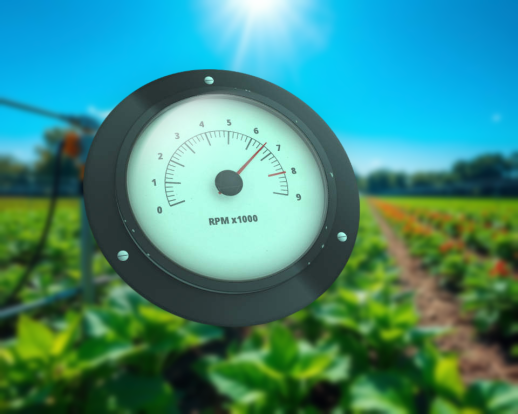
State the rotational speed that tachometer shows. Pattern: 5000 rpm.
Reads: 6600 rpm
